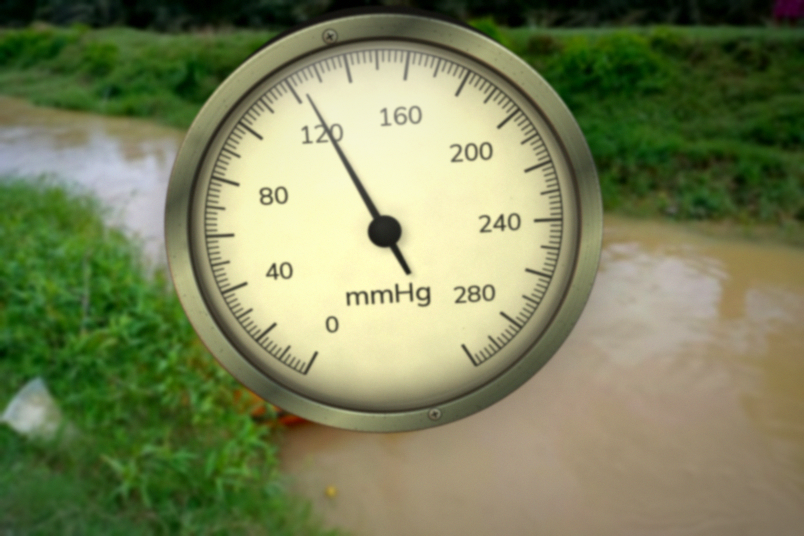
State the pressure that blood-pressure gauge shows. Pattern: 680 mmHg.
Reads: 124 mmHg
